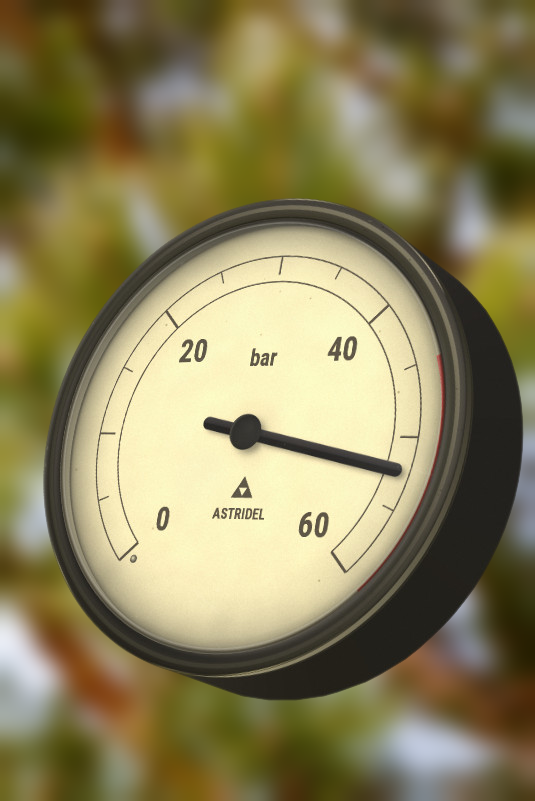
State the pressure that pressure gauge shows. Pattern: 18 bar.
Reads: 52.5 bar
